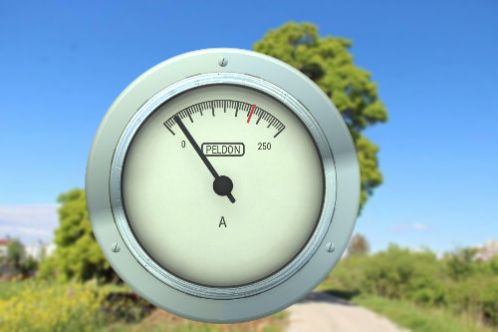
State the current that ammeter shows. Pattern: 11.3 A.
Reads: 25 A
